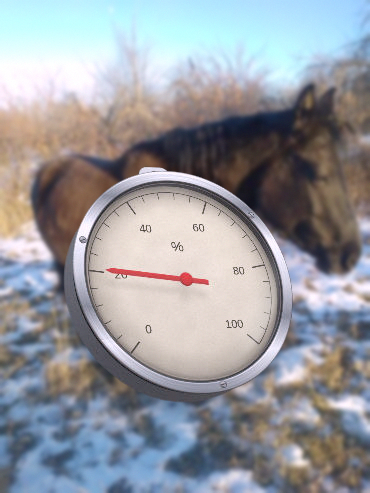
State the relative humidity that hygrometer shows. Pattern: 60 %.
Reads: 20 %
